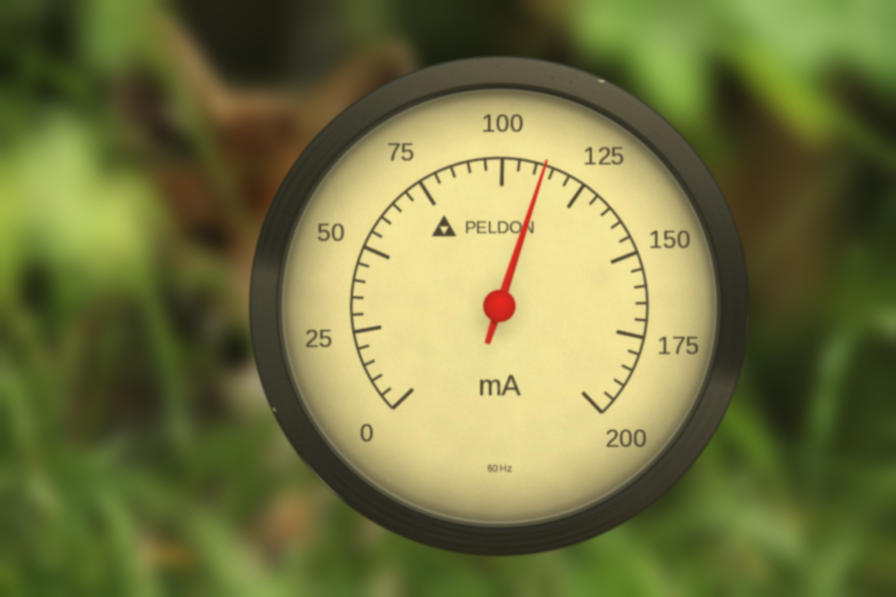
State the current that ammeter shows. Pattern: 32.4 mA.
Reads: 112.5 mA
